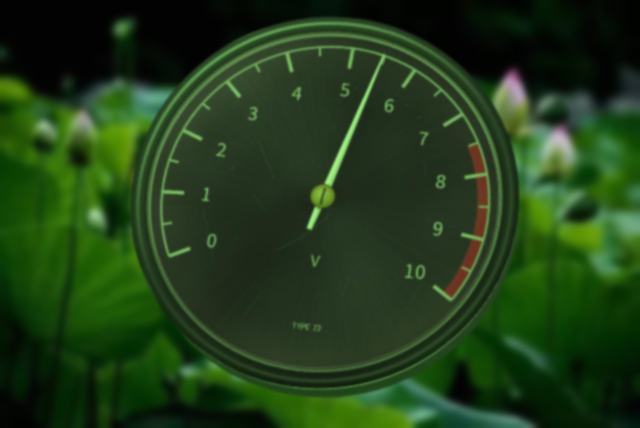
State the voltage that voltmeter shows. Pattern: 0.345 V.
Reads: 5.5 V
